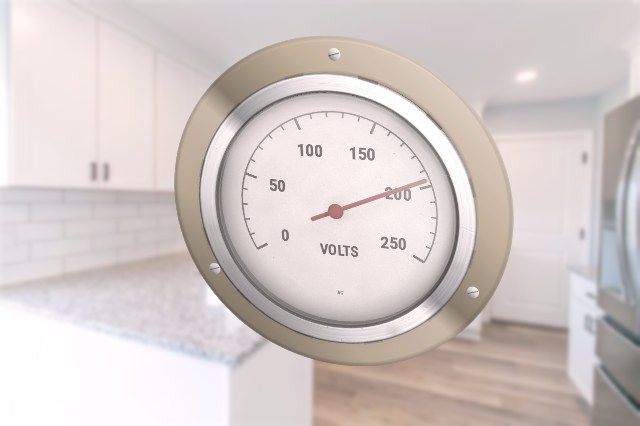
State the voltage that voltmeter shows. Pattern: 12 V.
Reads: 195 V
